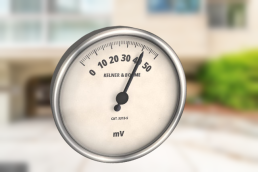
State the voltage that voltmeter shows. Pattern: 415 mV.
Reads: 40 mV
